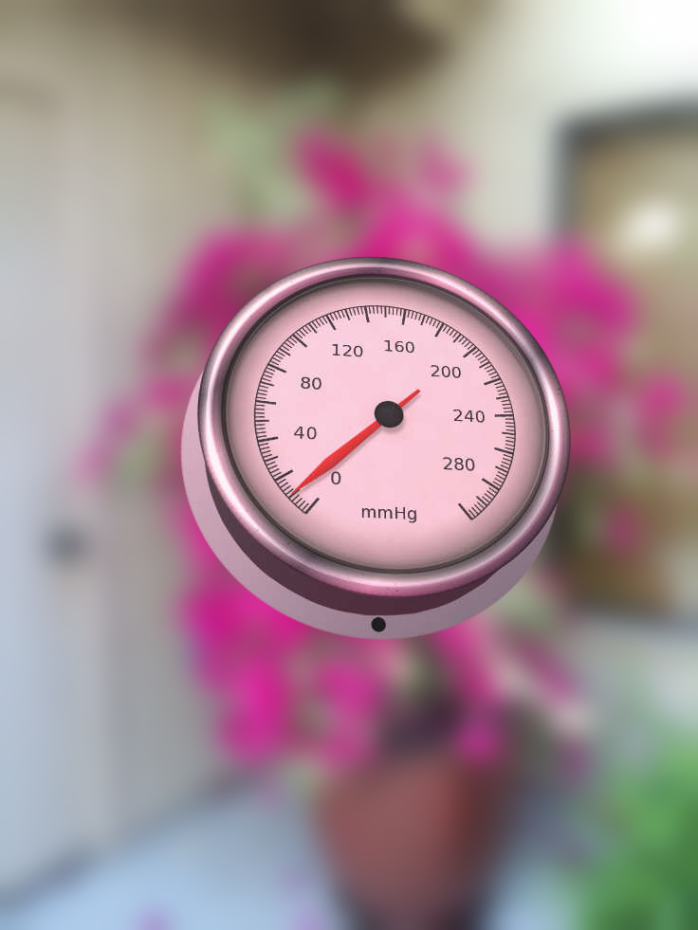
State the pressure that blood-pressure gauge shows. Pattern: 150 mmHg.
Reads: 10 mmHg
